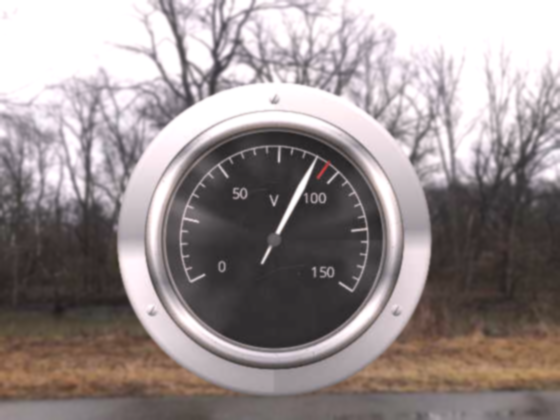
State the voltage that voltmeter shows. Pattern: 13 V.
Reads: 90 V
